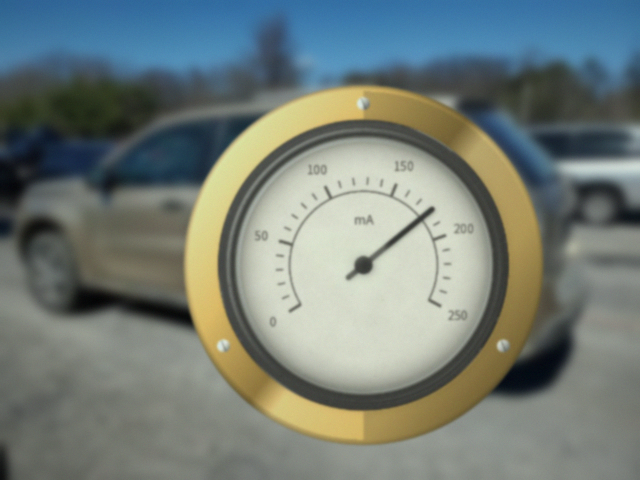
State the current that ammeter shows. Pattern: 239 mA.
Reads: 180 mA
